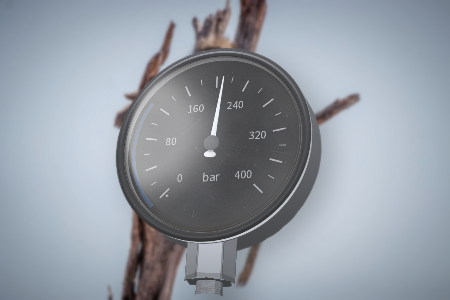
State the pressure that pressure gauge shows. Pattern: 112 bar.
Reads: 210 bar
